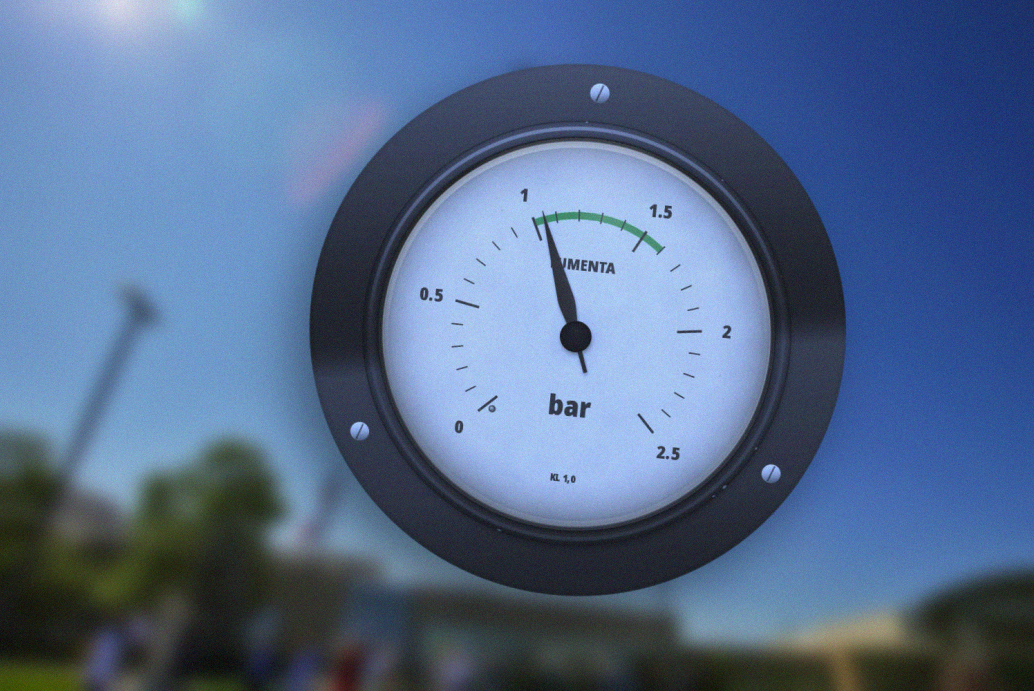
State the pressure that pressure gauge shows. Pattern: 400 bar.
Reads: 1.05 bar
